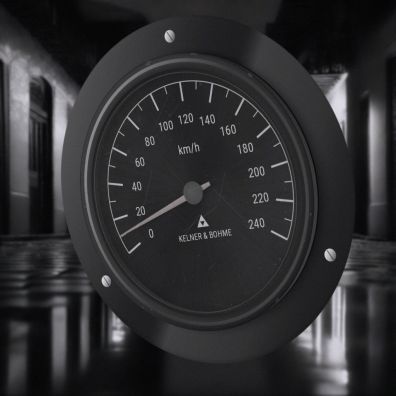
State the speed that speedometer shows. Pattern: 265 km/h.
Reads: 10 km/h
